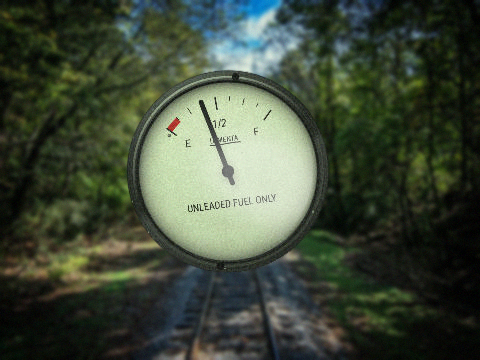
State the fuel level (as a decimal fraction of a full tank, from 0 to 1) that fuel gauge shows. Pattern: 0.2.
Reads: 0.375
